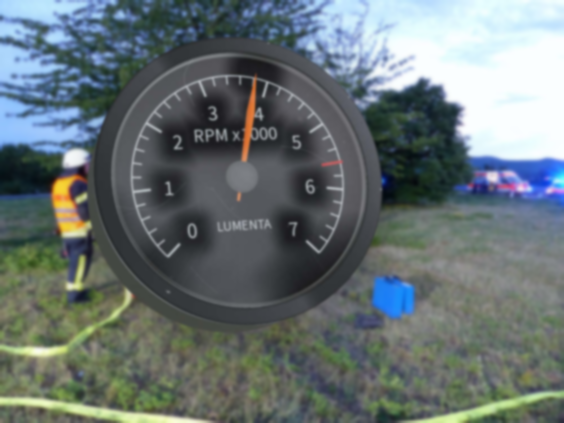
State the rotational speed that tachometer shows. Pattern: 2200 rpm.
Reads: 3800 rpm
